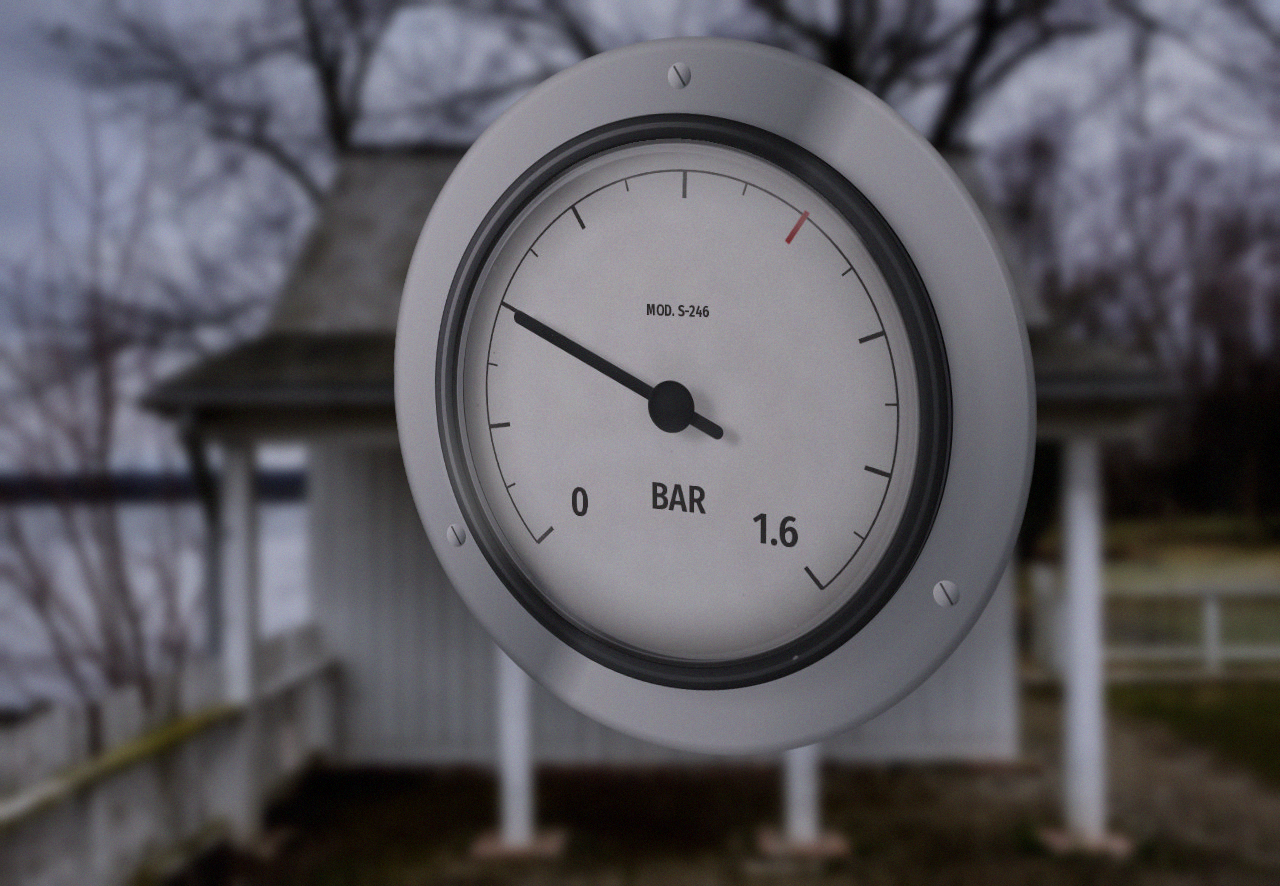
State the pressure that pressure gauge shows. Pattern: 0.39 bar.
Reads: 0.4 bar
